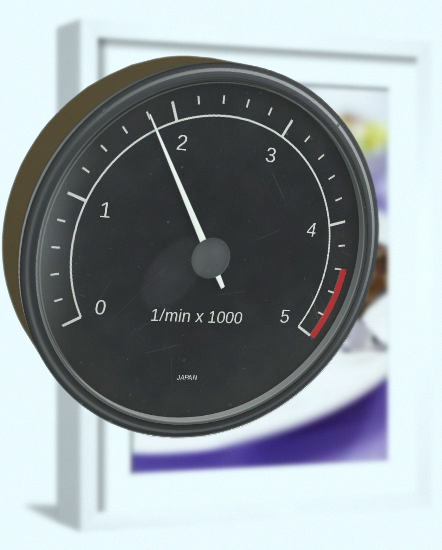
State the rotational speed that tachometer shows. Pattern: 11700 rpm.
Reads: 1800 rpm
